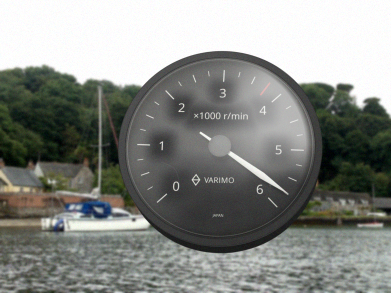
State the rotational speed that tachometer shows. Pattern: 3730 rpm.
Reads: 5750 rpm
